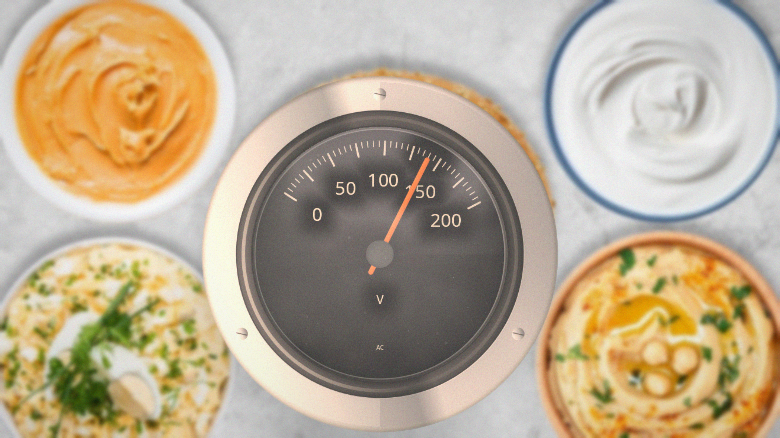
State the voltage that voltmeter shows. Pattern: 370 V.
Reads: 140 V
